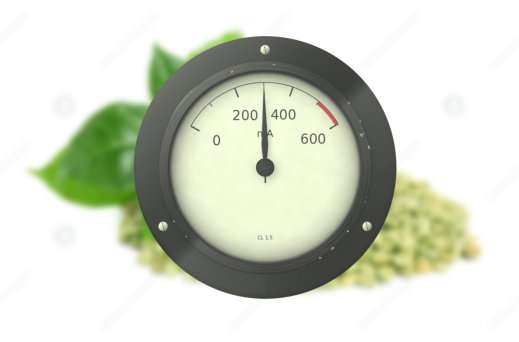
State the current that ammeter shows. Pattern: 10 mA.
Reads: 300 mA
